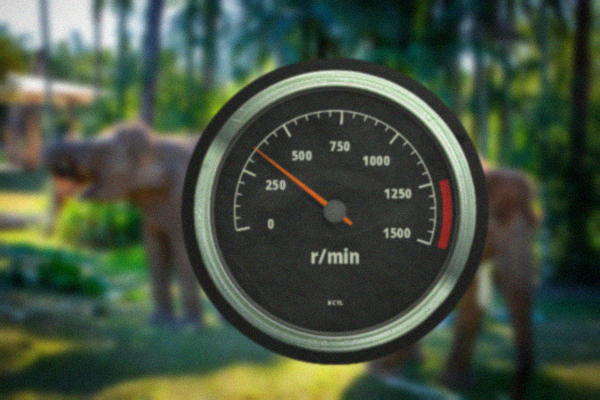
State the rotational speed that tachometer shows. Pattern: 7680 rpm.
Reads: 350 rpm
